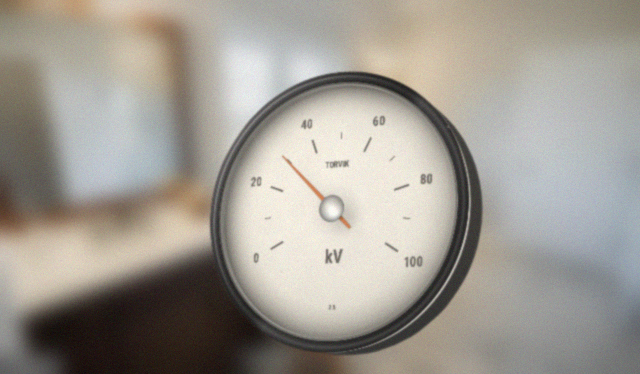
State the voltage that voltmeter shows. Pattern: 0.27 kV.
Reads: 30 kV
